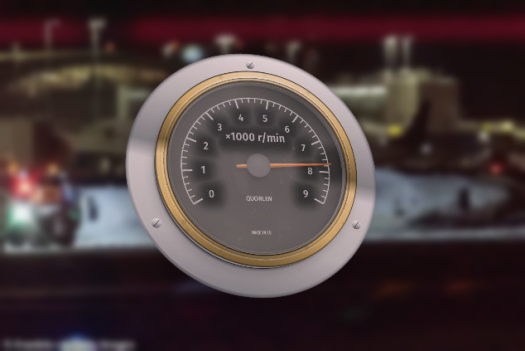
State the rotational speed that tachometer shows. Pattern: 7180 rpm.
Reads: 7800 rpm
